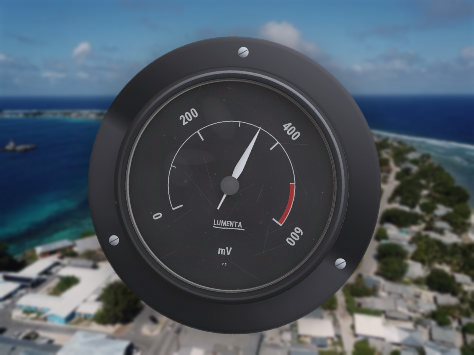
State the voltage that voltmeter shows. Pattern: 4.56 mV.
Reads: 350 mV
